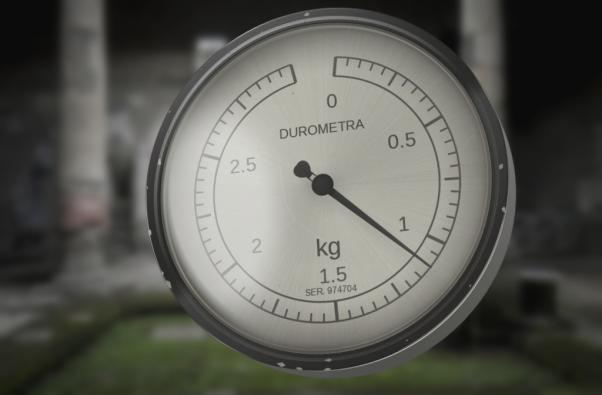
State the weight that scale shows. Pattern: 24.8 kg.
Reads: 1.1 kg
